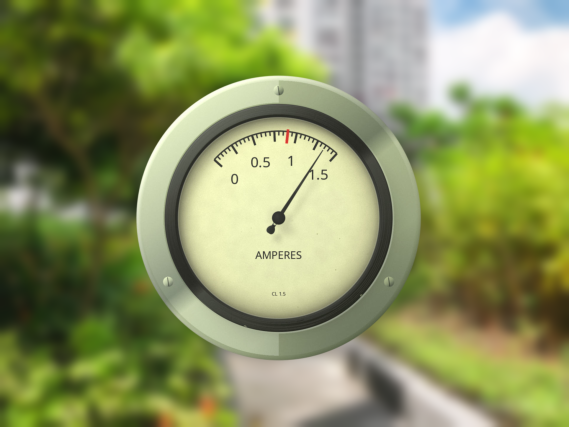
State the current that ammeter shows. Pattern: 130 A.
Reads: 1.35 A
